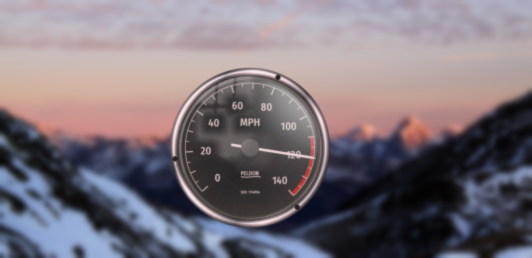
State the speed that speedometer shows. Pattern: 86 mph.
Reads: 120 mph
